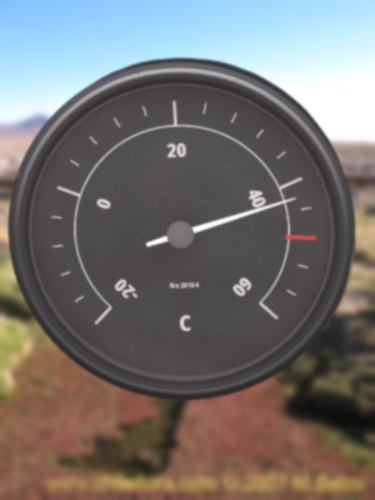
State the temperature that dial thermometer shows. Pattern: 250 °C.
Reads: 42 °C
